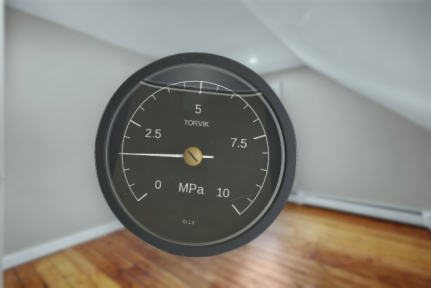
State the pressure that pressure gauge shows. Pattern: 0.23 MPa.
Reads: 1.5 MPa
